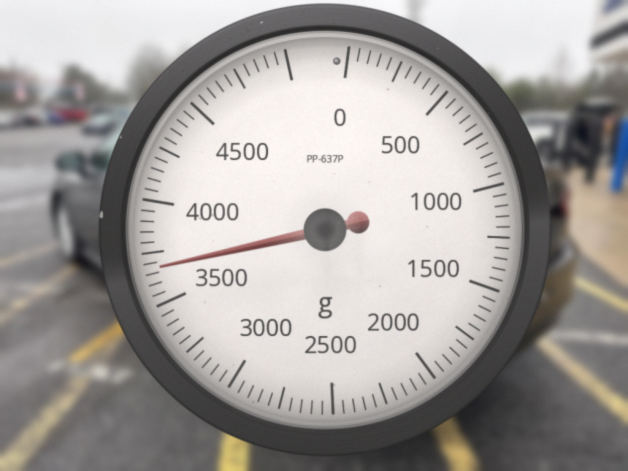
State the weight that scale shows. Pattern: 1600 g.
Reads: 3675 g
